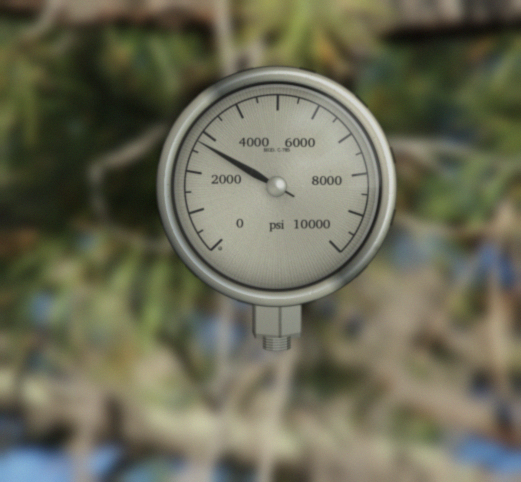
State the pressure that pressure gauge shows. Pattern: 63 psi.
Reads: 2750 psi
